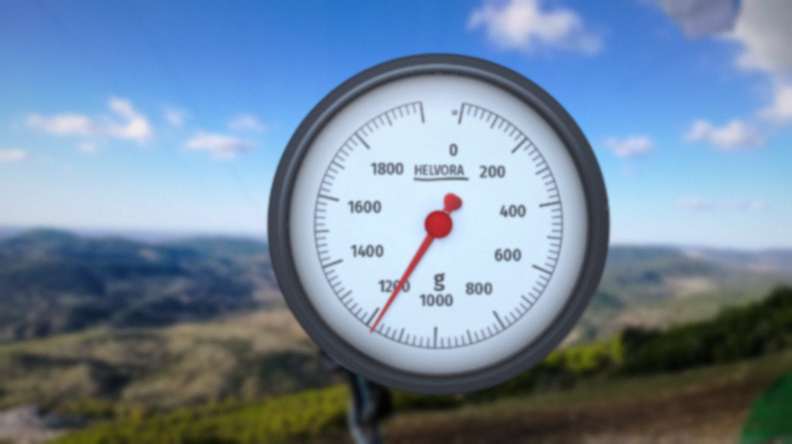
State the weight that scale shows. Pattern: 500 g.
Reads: 1180 g
